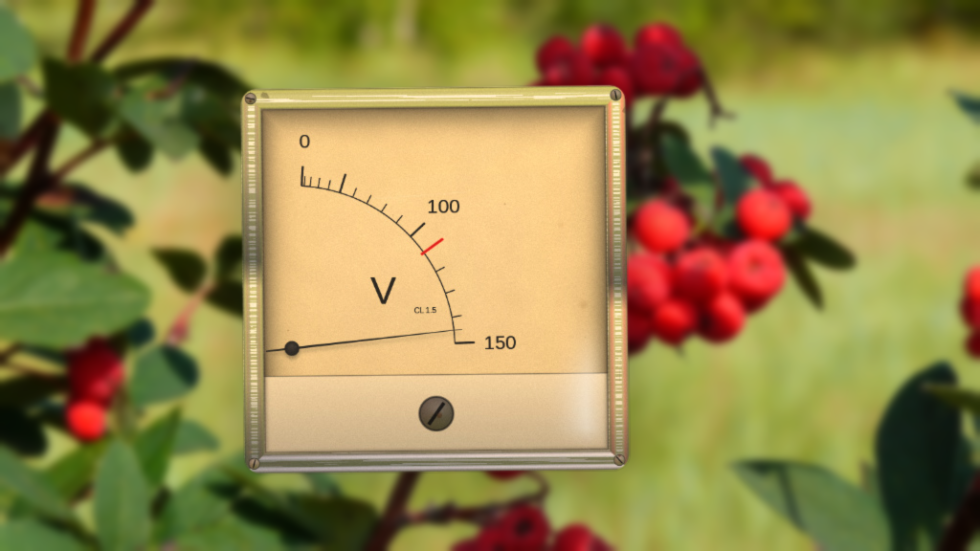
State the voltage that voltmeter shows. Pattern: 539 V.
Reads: 145 V
